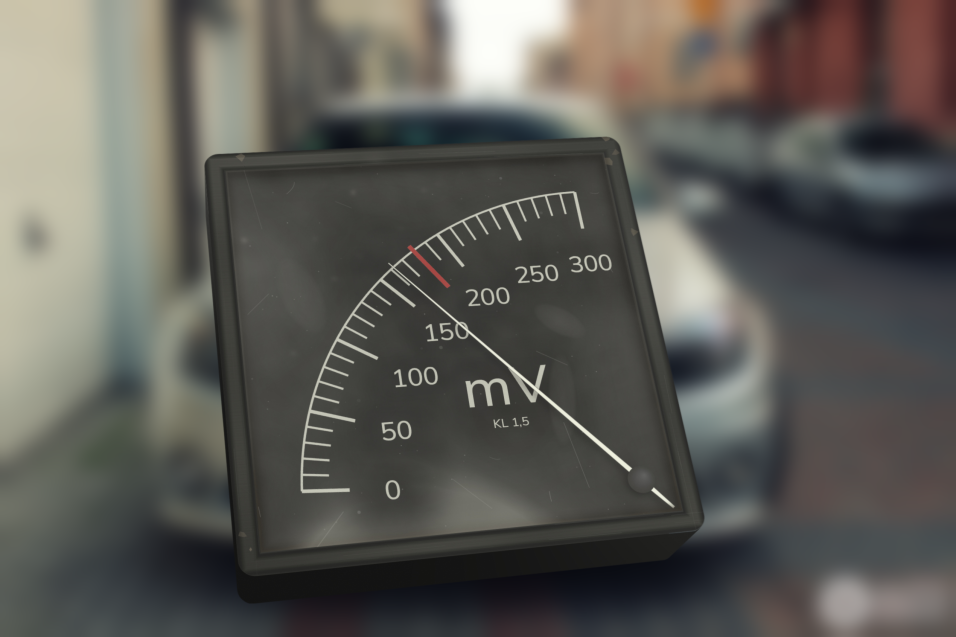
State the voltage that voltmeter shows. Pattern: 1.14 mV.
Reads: 160 mV
